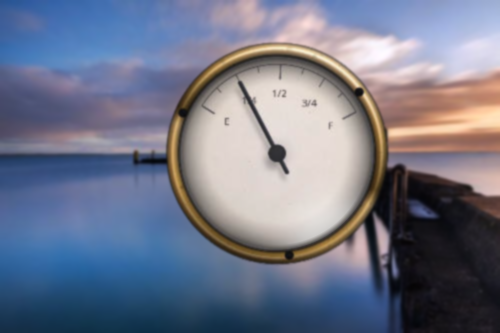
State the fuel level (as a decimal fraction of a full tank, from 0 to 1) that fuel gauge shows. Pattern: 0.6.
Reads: 0.25
